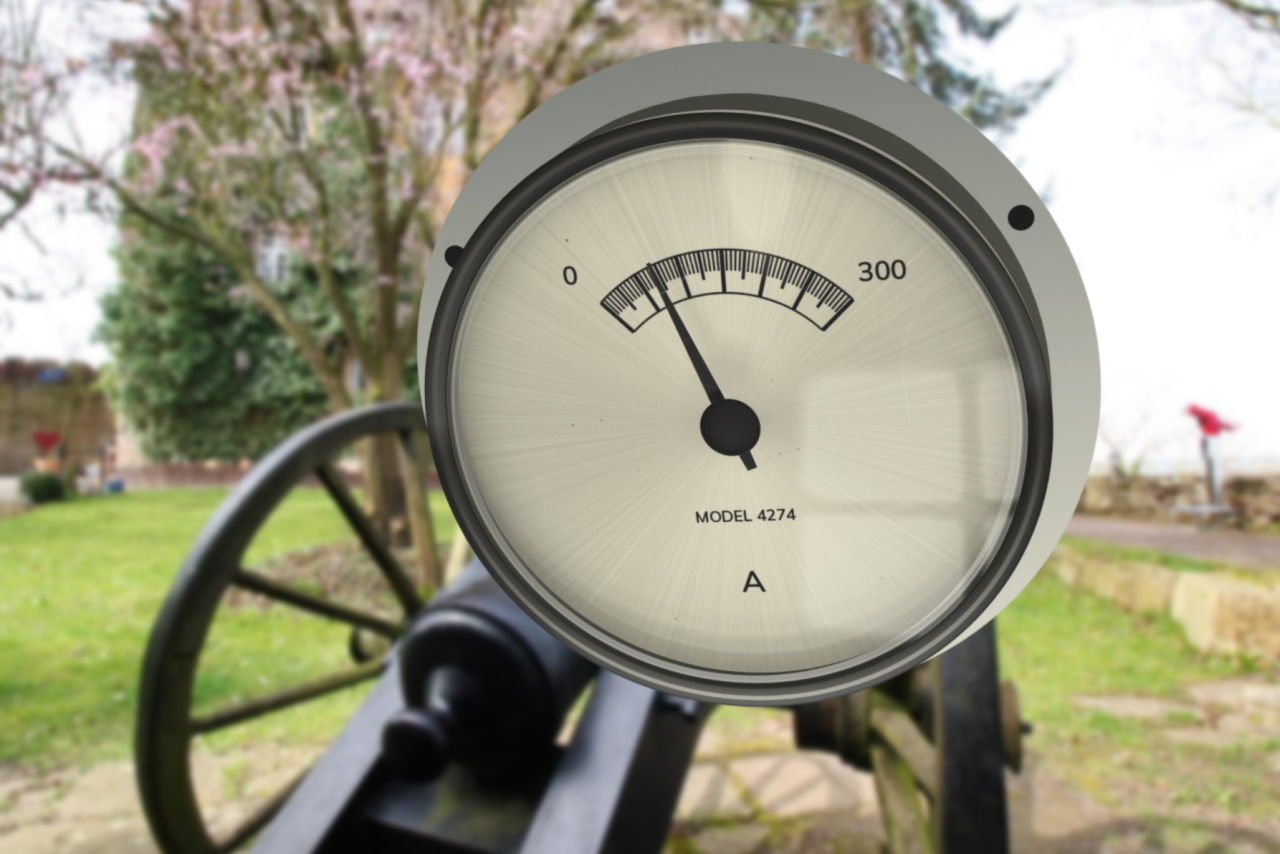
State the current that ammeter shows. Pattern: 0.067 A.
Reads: 75 A
